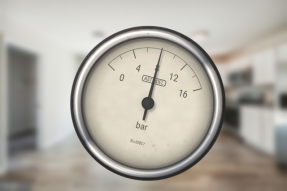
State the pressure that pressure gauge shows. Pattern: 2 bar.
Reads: 8 bar
